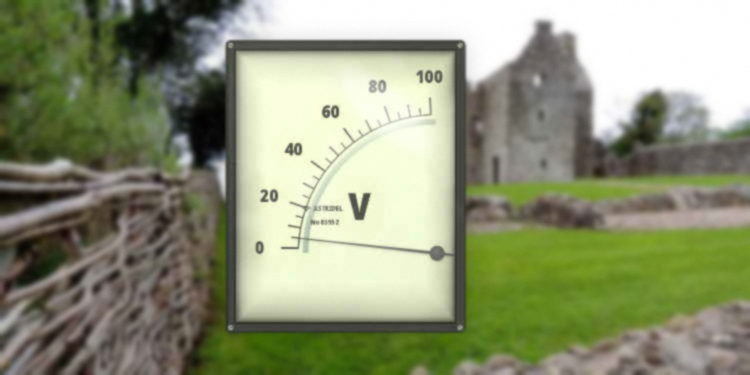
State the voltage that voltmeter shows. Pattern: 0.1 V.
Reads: 5 V
